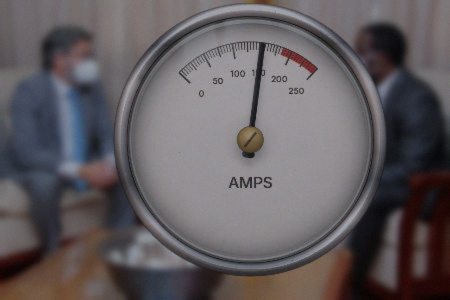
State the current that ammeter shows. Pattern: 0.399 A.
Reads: 150 A
